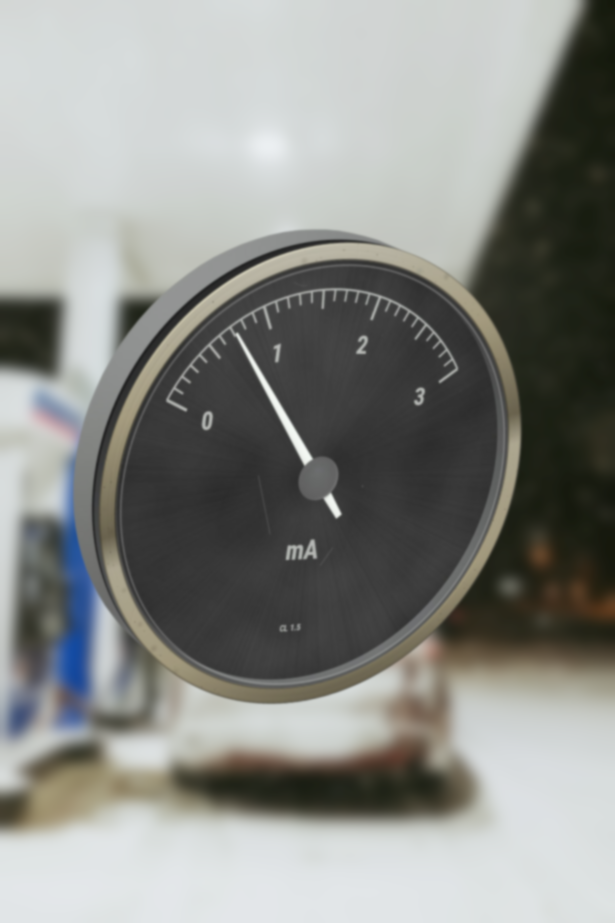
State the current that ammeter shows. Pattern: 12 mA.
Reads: 0.7 mA
